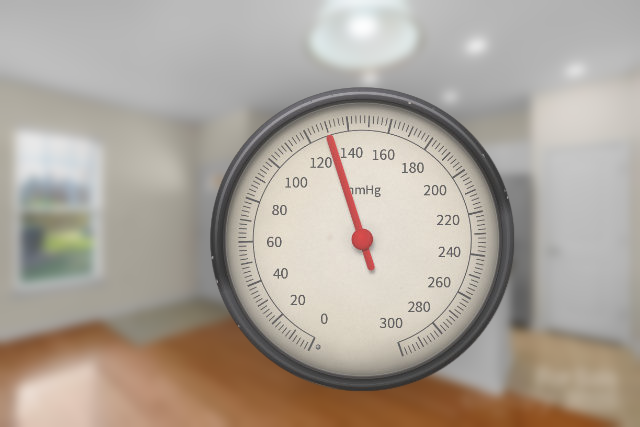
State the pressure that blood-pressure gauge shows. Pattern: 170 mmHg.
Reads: 130 mmHg
